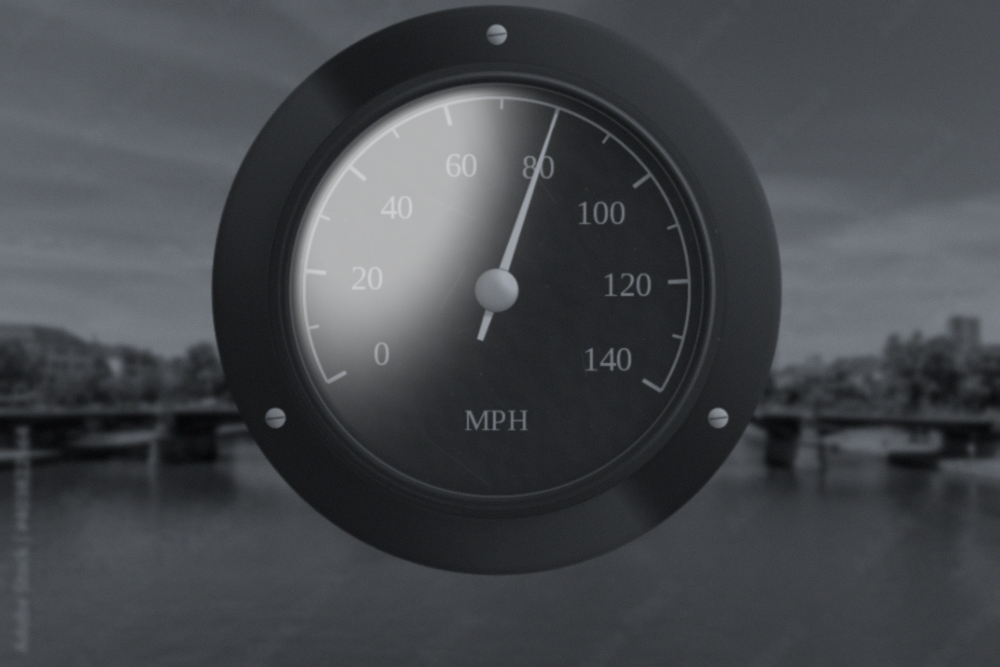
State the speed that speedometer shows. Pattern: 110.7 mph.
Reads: 80 mph
